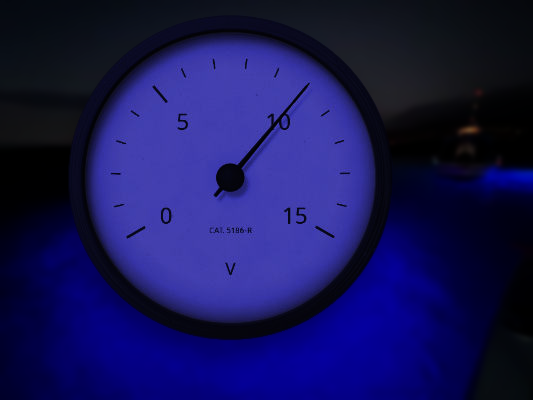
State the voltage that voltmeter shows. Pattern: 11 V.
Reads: 10 V
